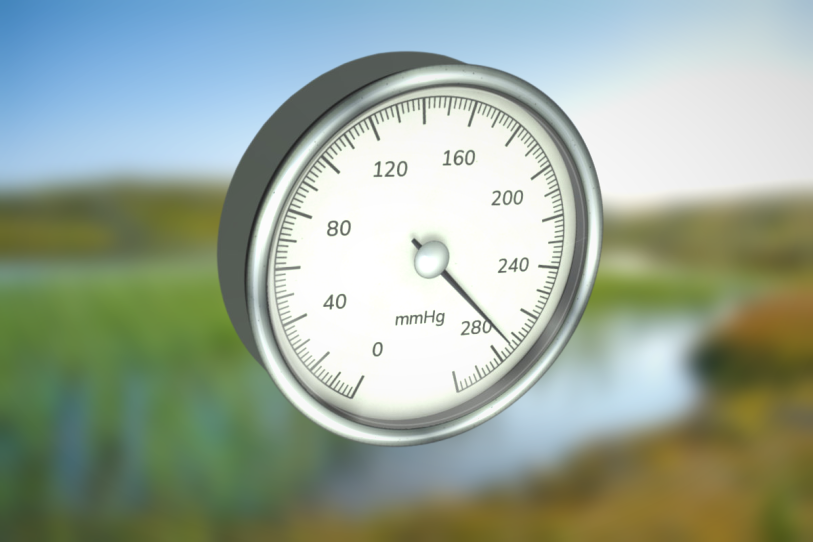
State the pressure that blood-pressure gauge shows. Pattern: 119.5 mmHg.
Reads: 274 mmHg
